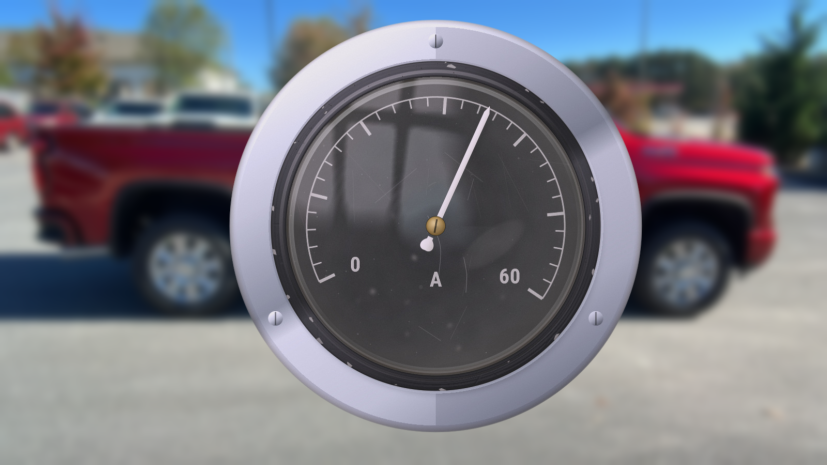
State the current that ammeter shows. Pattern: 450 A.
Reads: 35 A
